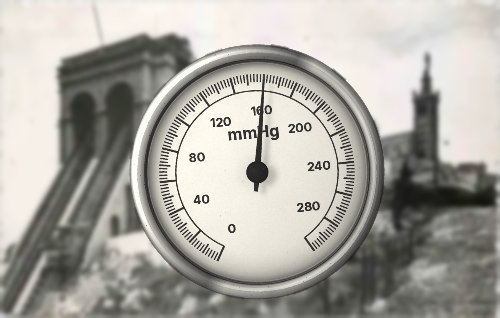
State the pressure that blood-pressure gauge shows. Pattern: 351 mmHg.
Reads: 160 mmHg
